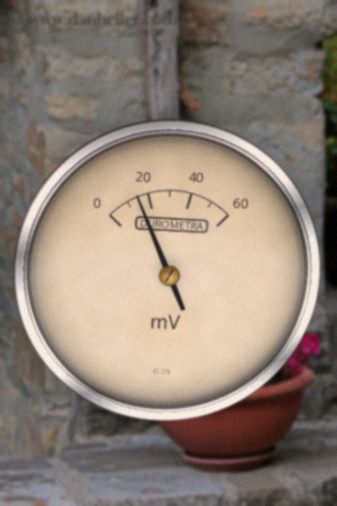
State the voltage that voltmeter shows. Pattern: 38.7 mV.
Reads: 15 mV
